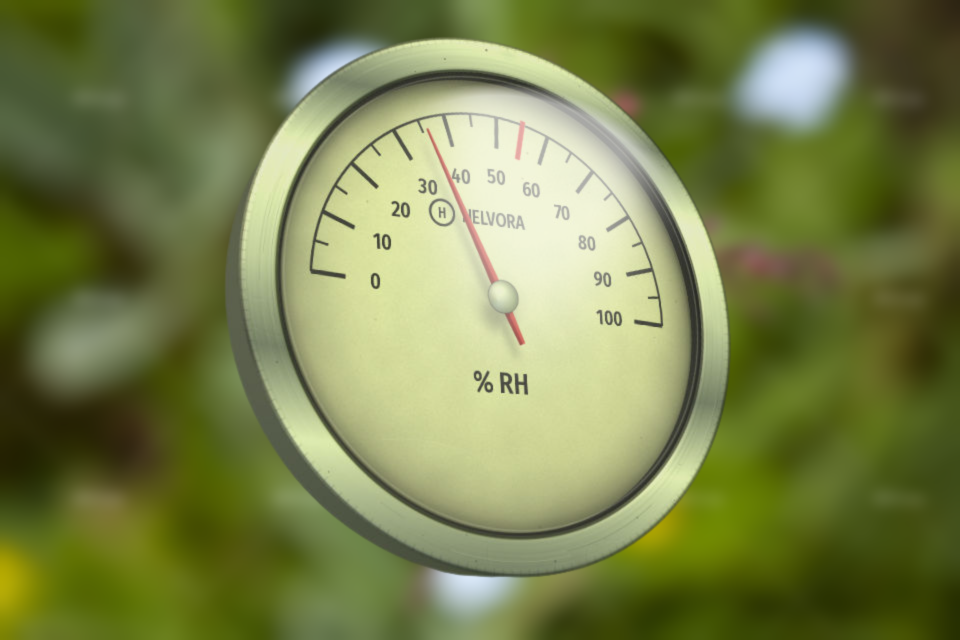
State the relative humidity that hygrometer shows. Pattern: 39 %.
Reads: 35 %
